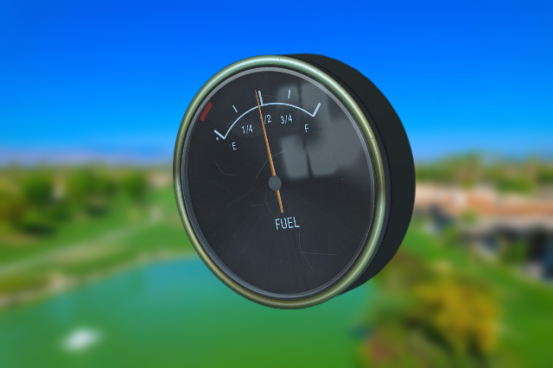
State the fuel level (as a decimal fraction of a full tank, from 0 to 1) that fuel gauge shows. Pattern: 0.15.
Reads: 0.5
